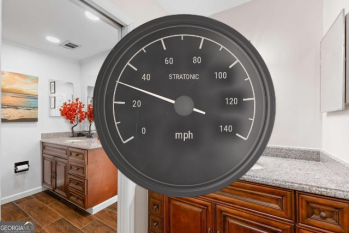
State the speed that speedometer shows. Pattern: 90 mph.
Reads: 30 mph
